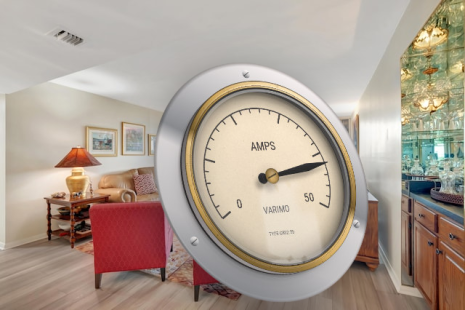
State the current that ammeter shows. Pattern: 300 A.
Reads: 42 A
